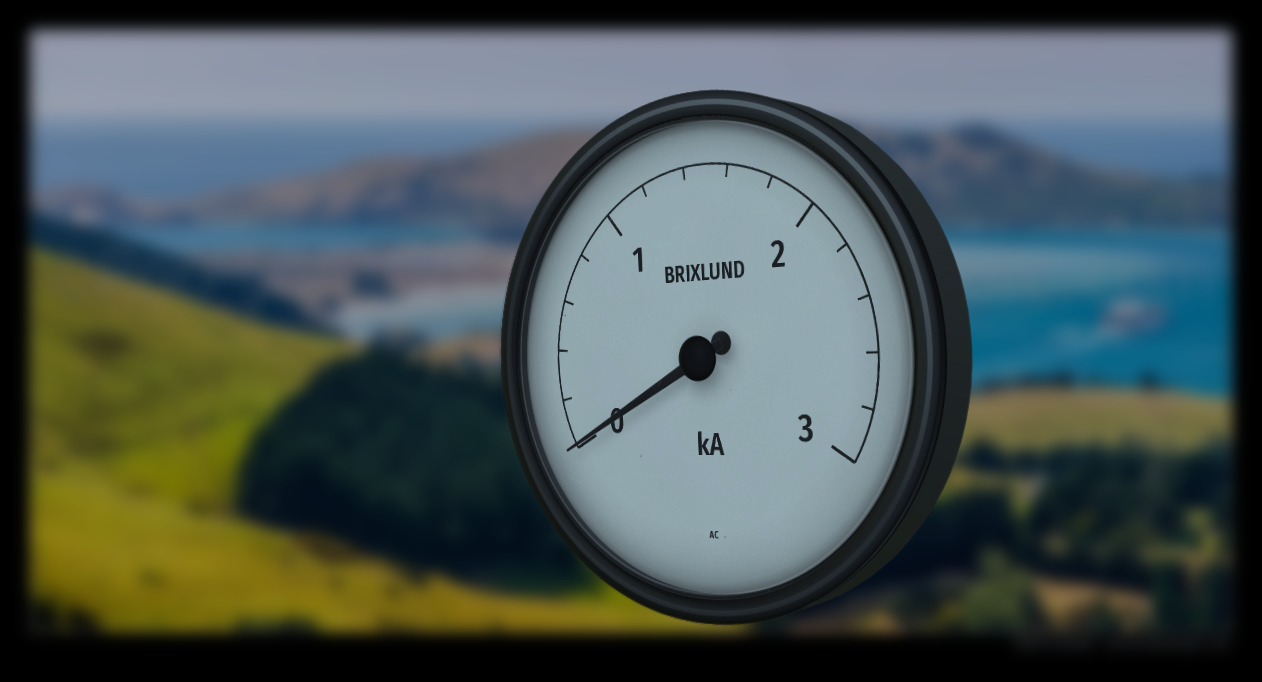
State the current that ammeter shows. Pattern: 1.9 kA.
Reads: 0 kA
